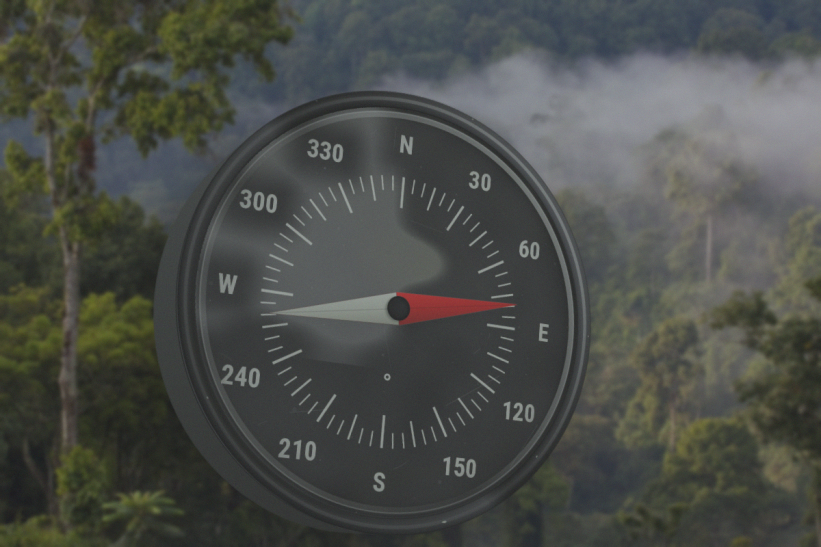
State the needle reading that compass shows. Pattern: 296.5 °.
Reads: 80 °
